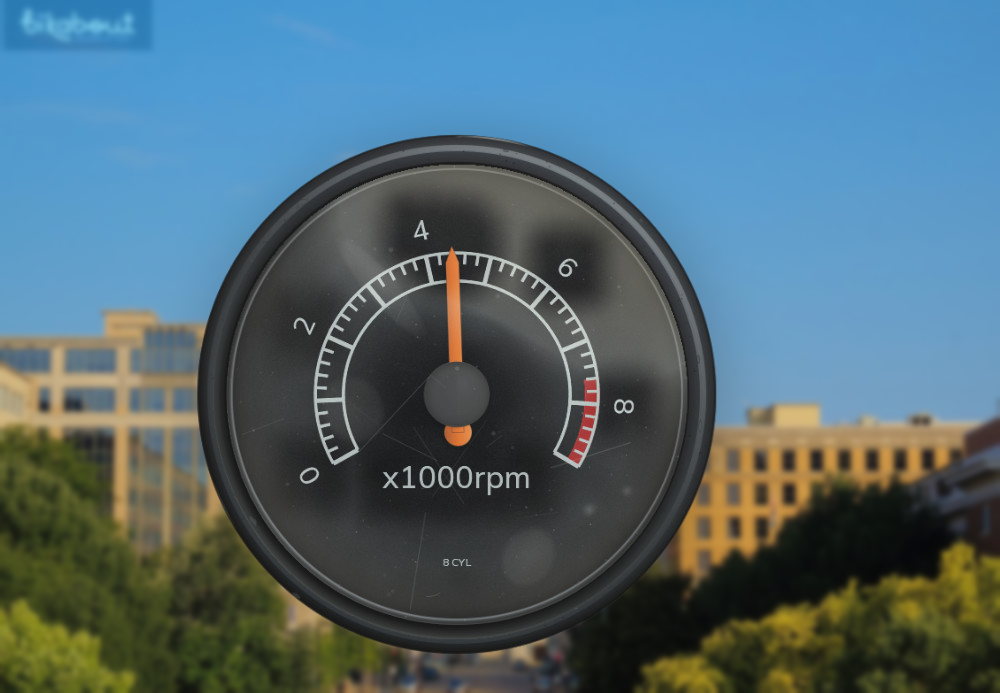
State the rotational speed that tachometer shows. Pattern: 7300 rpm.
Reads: 4400 rpm
